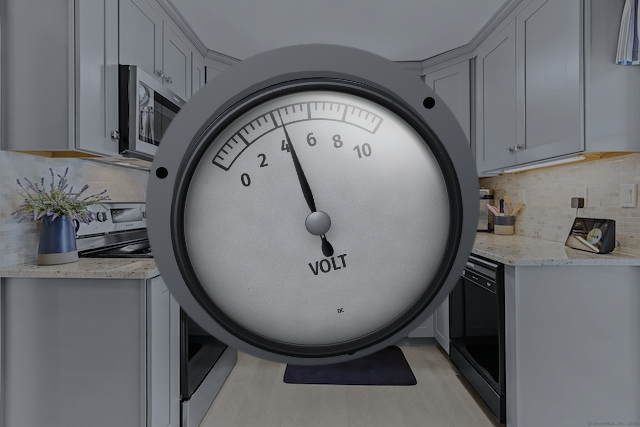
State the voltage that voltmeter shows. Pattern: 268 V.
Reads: 4.4 V
